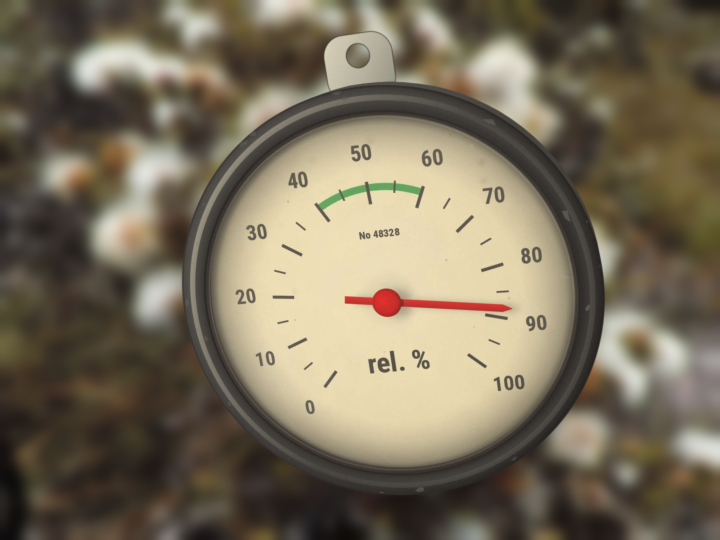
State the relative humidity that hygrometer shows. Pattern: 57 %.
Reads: 87.5 %
